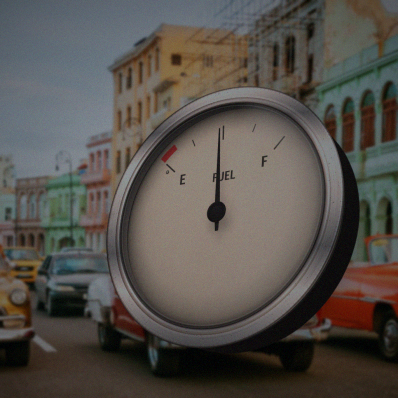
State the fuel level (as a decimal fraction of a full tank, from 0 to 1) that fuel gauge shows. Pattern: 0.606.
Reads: 0.5
